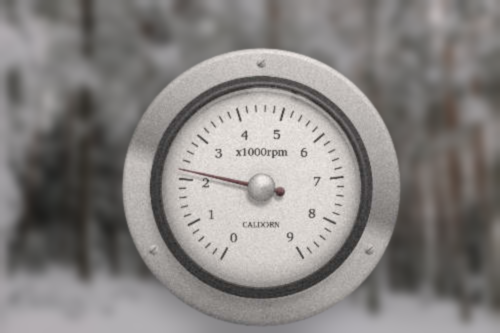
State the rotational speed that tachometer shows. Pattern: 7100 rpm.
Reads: 2200 rpm
